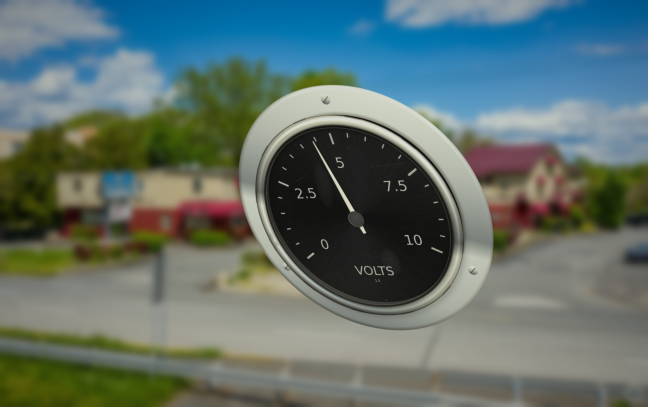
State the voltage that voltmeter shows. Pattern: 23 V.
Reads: 4.5 V
